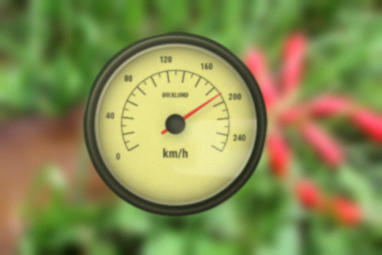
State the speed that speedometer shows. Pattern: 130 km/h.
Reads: 190 km/h
